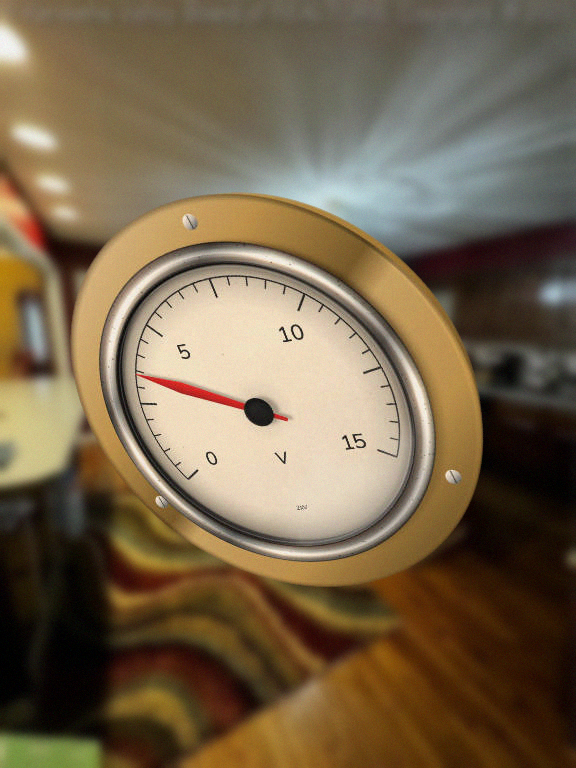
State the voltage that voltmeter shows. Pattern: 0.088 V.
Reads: 3.5 V
